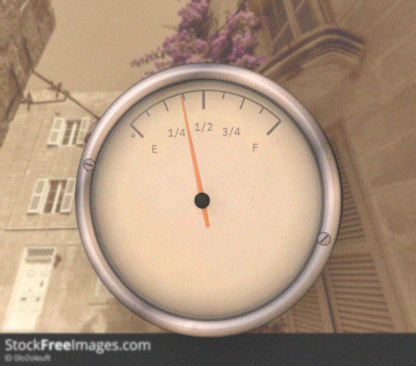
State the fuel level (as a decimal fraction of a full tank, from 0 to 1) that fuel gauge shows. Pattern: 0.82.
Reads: 0.375
